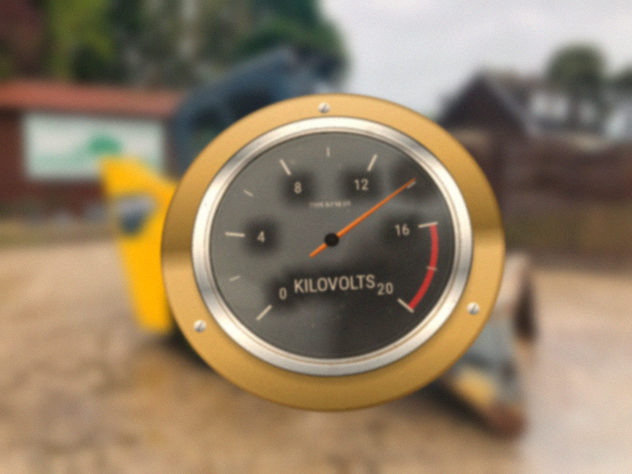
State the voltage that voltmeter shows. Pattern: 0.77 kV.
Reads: 14 kV
